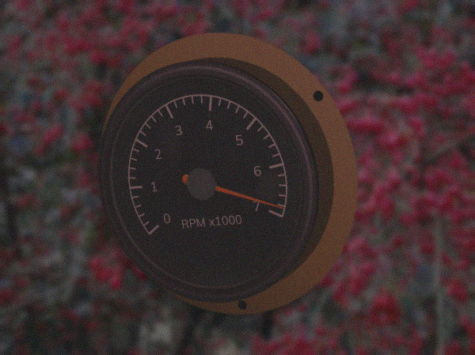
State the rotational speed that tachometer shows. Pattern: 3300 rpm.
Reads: 6800 rpm
